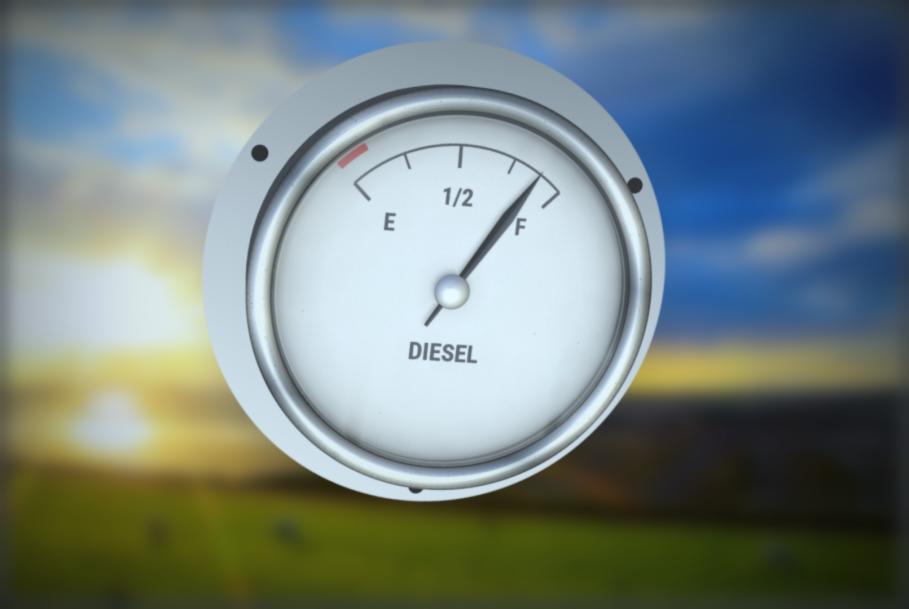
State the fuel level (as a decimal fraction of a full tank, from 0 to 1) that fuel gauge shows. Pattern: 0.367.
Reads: 0.875
